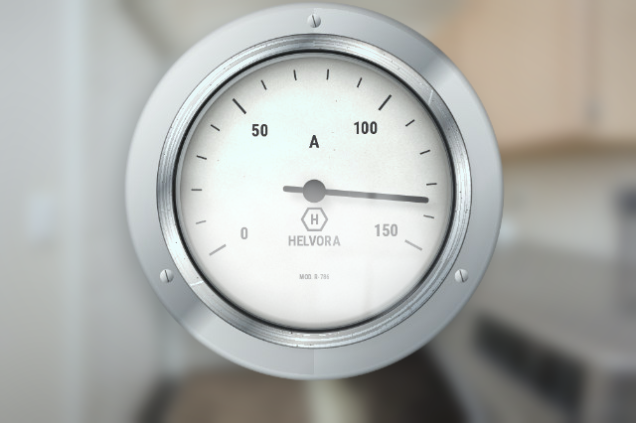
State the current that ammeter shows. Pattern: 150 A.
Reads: 135 A
